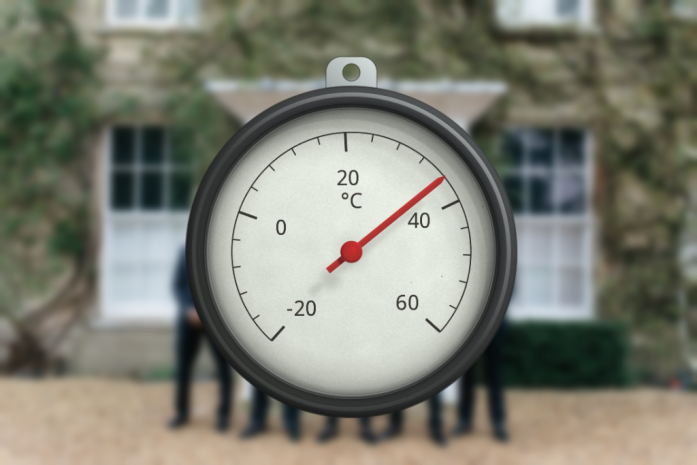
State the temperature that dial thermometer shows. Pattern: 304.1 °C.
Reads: 36 °C
